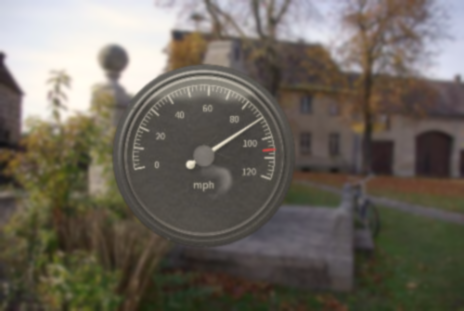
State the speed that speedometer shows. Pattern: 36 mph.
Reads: 90 mph
